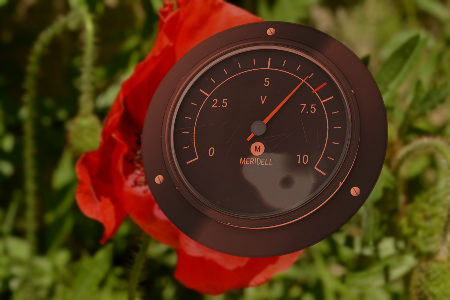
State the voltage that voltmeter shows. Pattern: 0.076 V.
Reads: 6.5 V
